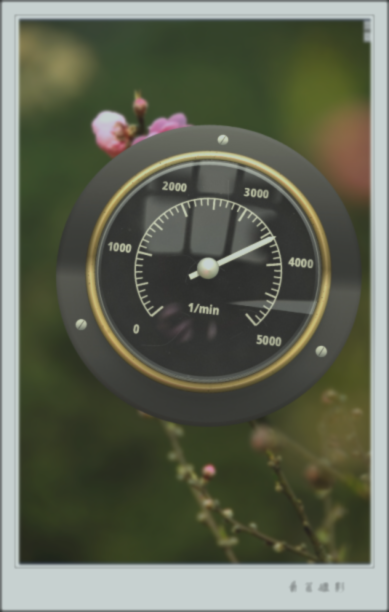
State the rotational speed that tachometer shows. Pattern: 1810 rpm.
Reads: 3600 rpm
